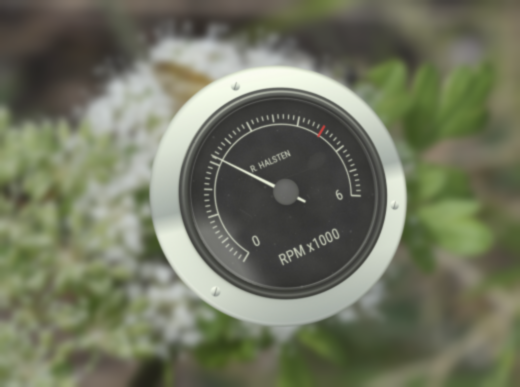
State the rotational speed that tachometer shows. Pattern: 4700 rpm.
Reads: 2100 rpm
